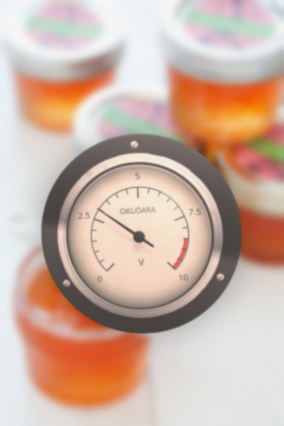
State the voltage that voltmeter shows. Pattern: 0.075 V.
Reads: 3 V
